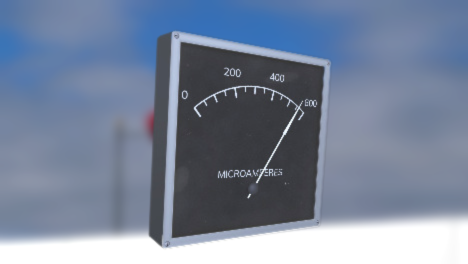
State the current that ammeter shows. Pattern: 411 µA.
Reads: 550 µA
